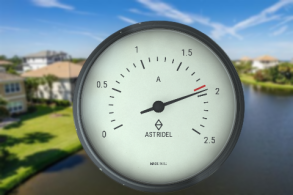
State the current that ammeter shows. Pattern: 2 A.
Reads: 1.95 A
